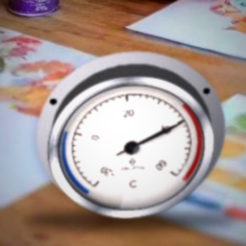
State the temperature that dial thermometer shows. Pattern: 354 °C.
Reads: 40 °C
